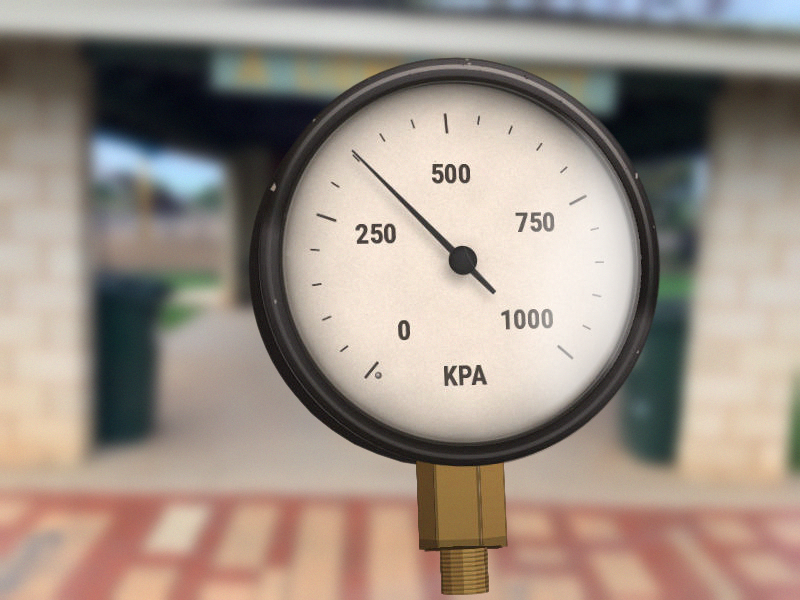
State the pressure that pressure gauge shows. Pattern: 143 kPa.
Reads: 350 kPa
